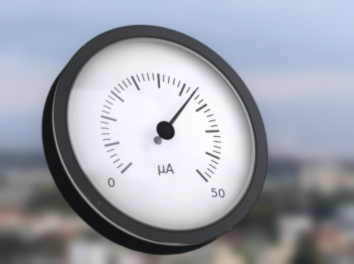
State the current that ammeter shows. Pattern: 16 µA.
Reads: 32 µA
